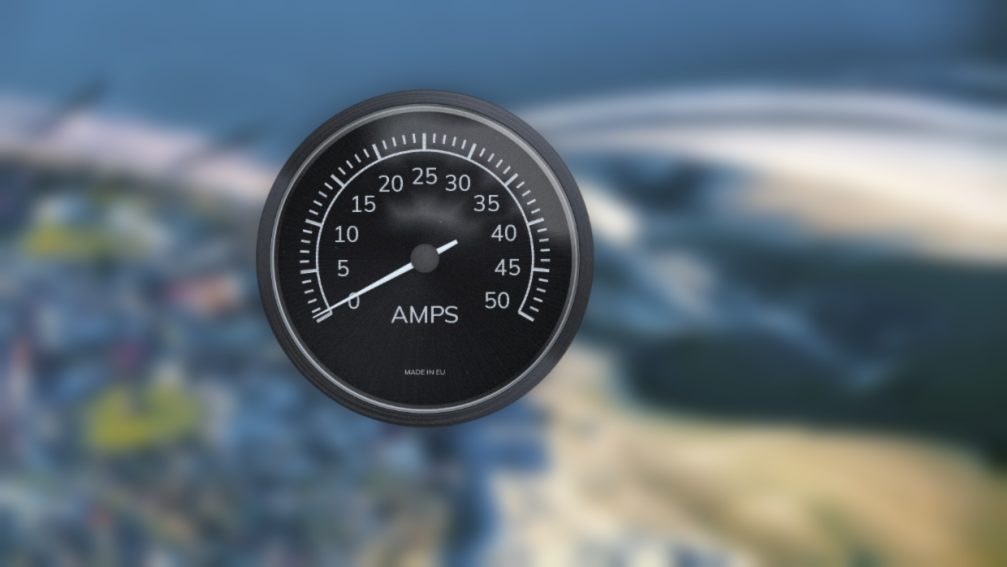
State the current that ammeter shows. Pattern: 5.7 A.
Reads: 0.5 A
